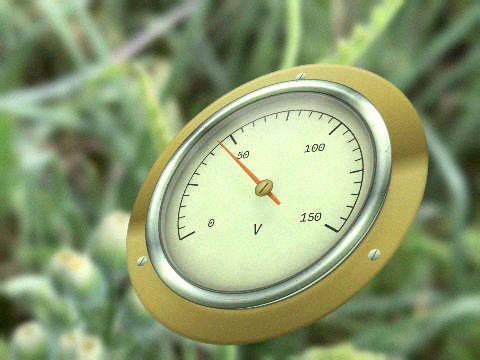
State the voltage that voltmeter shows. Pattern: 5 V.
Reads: 45 V
